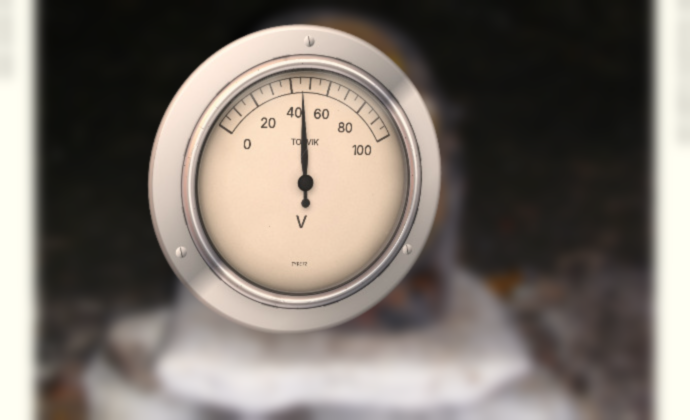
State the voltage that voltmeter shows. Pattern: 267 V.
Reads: 45 V
